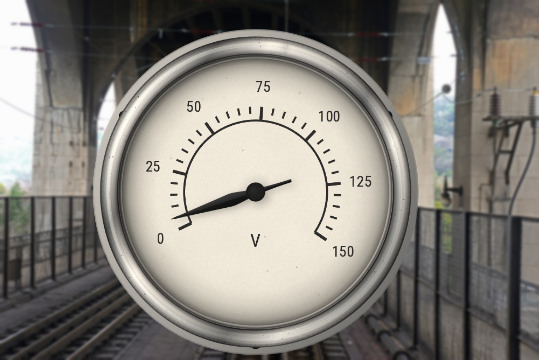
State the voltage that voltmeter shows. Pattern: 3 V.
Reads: 5 V
